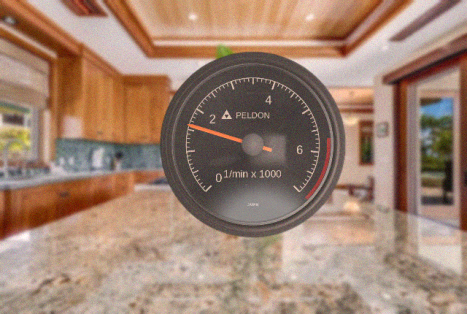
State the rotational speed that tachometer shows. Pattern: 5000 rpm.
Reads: 1600 rpm
